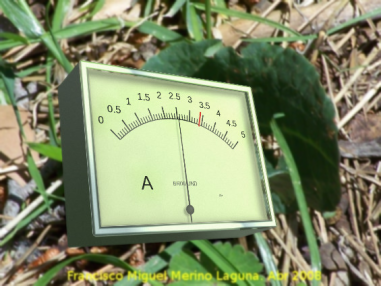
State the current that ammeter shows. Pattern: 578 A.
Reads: 2.5 A
